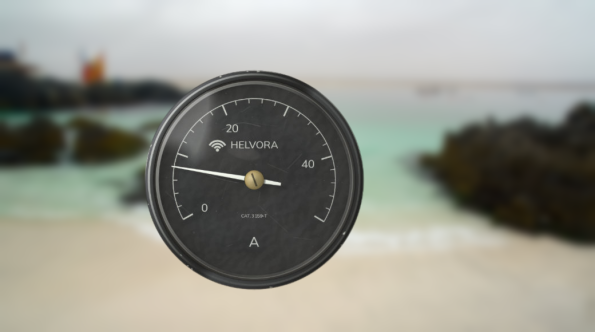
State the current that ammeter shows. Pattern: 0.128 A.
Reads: 8 A
